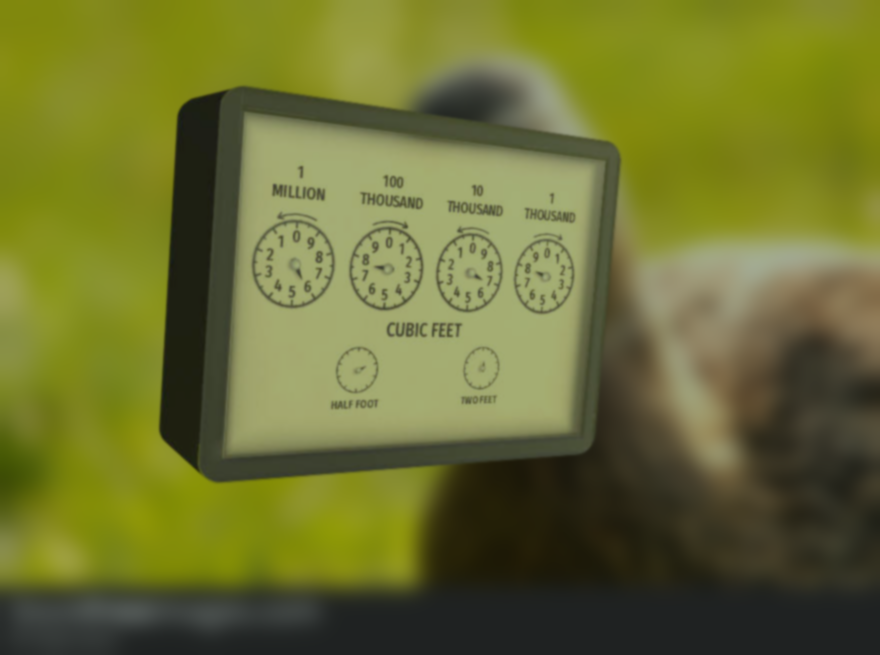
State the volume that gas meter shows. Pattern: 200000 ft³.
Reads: 576800 ft³
